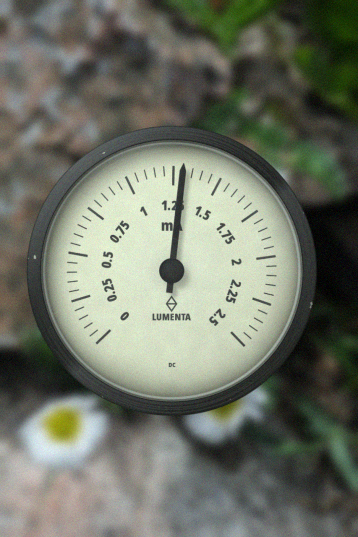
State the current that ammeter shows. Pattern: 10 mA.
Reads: 1.3 mA
